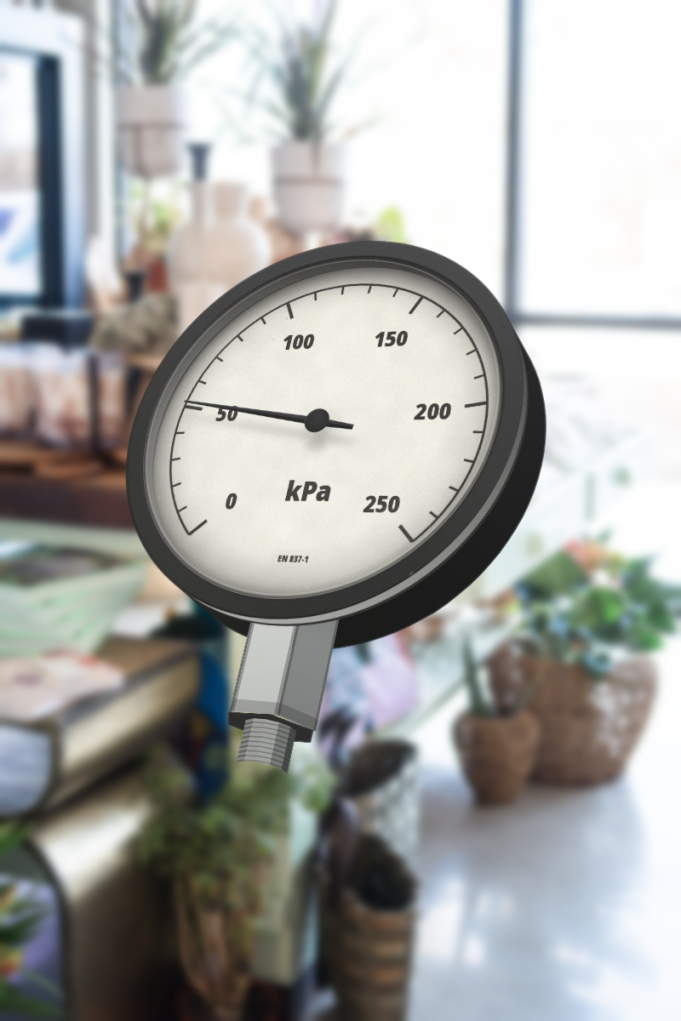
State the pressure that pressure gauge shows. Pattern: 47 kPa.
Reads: 50 kPa
